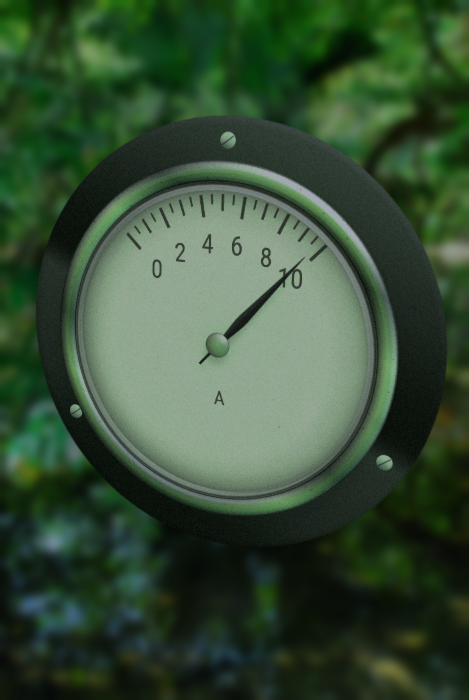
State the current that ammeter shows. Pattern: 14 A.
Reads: 9.75 A
